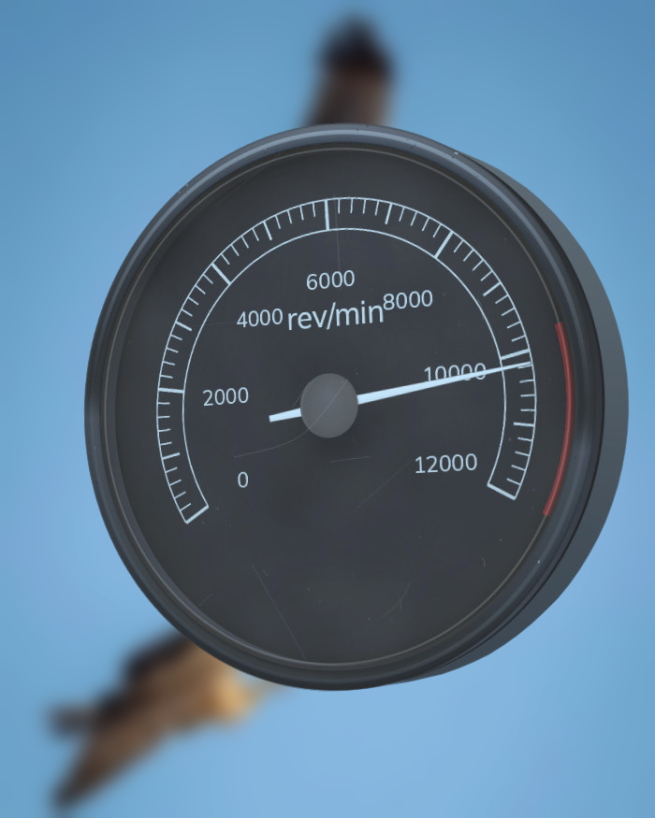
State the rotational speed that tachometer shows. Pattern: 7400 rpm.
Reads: 10200 rpm
